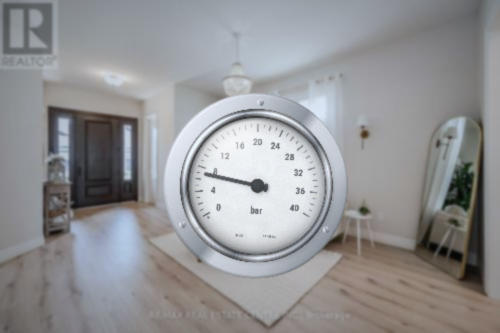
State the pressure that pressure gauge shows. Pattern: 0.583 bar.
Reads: 7 bar
